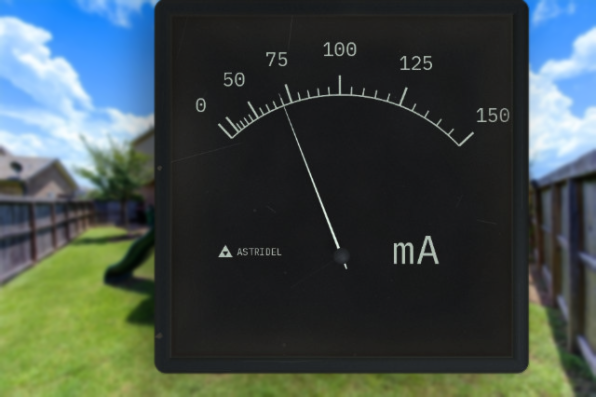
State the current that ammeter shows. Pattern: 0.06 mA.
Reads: 70 mA
